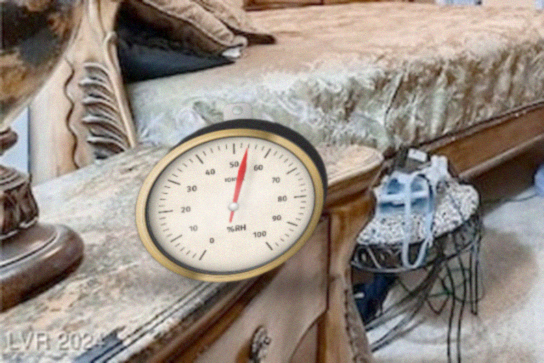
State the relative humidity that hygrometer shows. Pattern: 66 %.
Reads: 54 %
